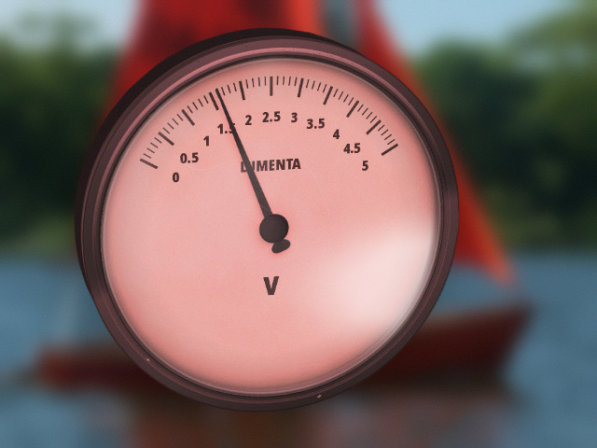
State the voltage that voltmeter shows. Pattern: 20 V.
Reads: 1.6 V
